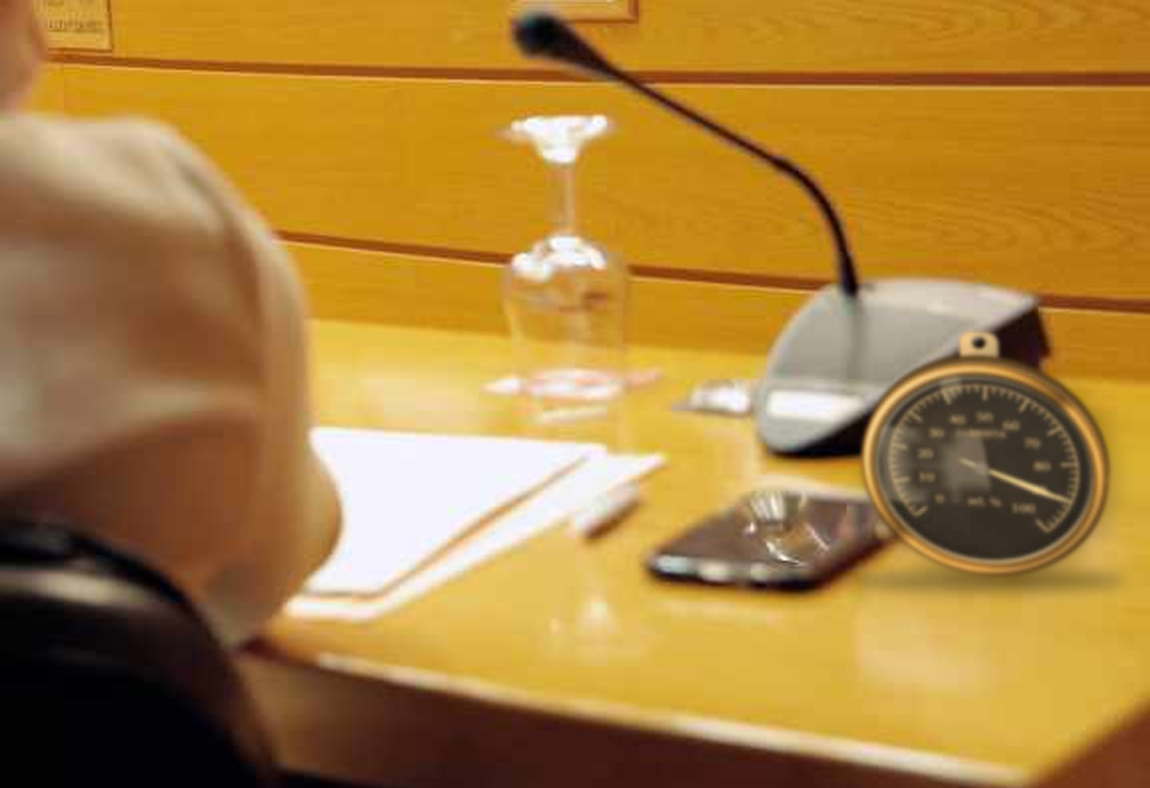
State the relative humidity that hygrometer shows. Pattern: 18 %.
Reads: 90 %
